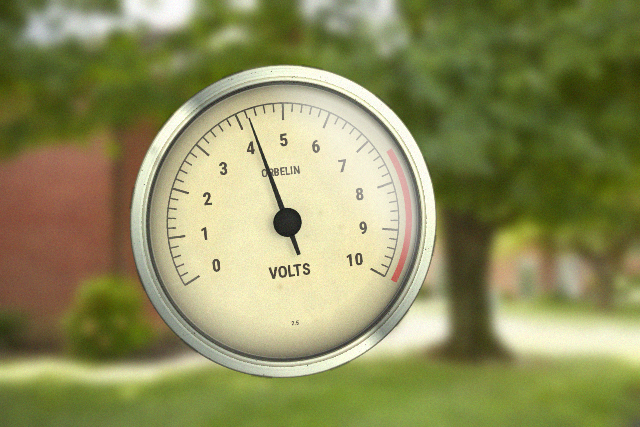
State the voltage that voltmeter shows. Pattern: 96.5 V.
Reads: 4.2 V
